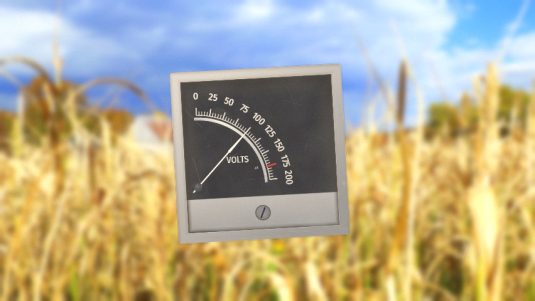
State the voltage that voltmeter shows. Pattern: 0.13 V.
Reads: 100 V
